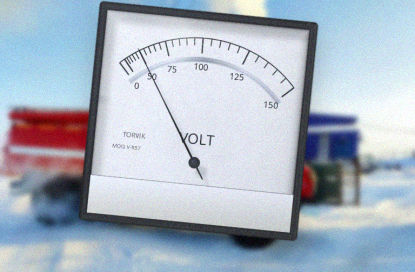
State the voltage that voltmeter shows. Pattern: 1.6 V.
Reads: 50 V
